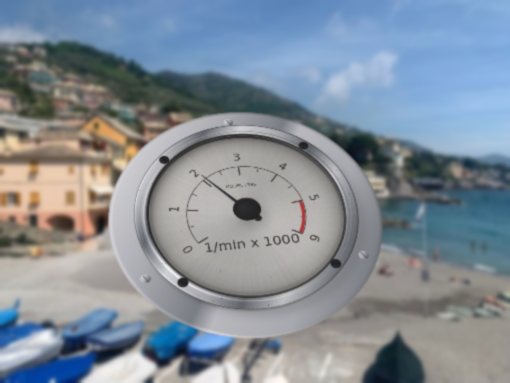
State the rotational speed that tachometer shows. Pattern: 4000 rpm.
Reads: 2000 rpm
